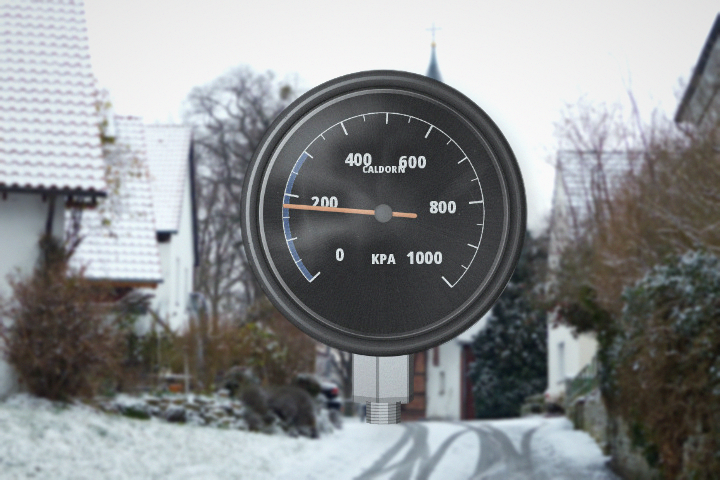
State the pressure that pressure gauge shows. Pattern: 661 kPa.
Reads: 175 kPa
